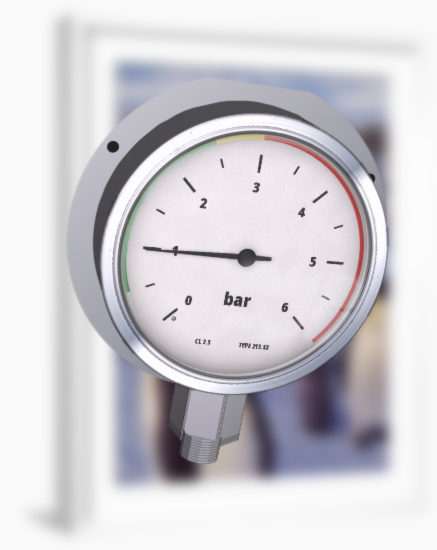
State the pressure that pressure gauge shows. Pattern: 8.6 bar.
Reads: 1 bar
